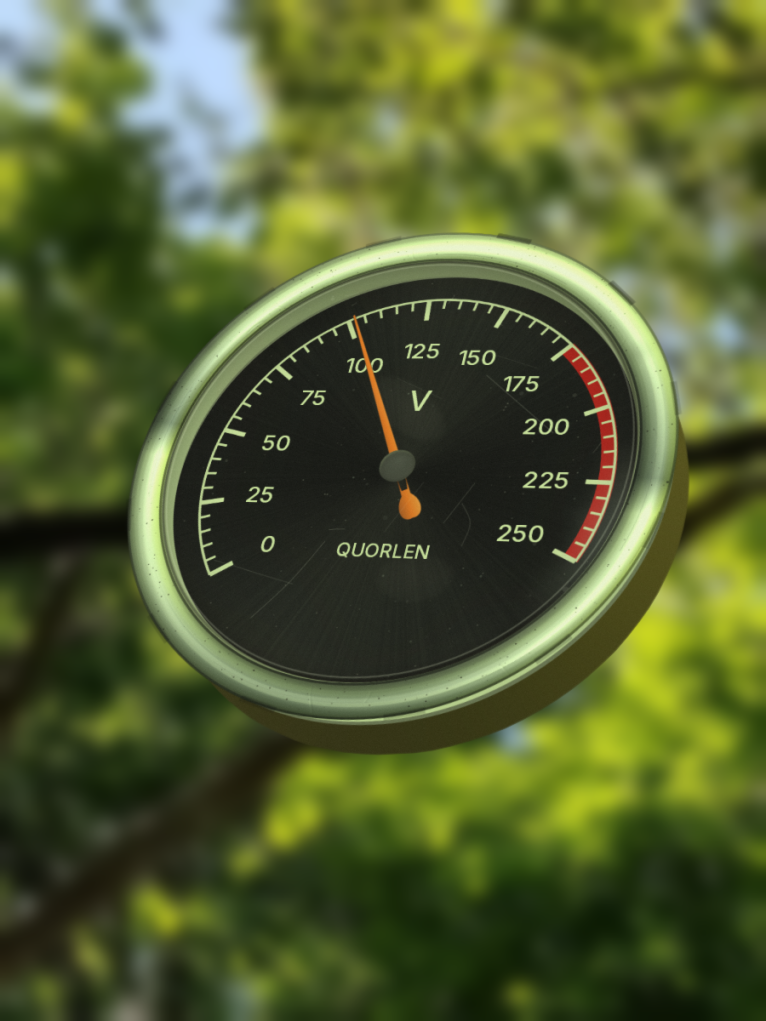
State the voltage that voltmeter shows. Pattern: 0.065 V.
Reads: 102.5 V
